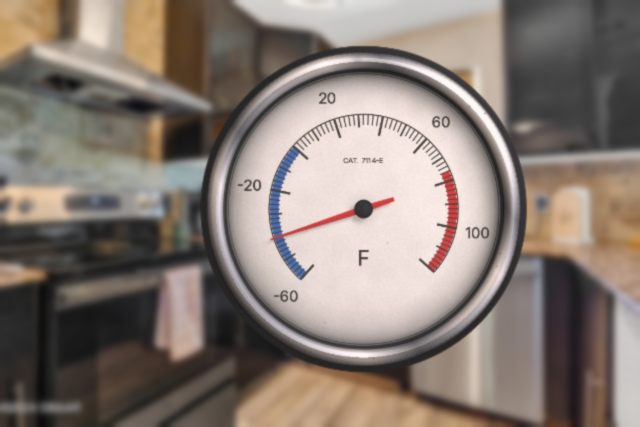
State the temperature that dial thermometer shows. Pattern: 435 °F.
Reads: -40 °F
